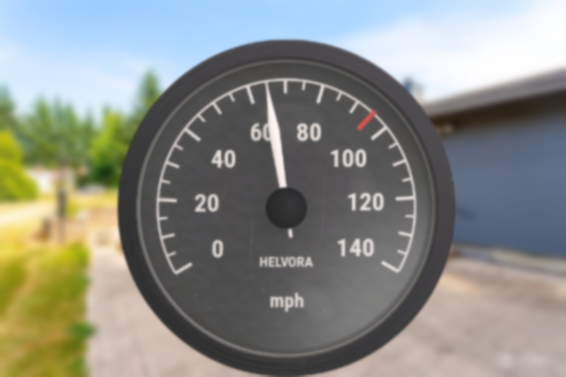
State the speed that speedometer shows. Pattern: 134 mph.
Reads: 65 mph
